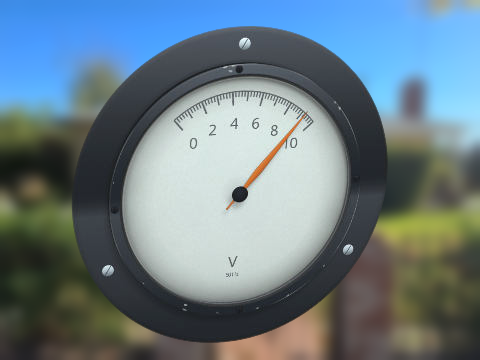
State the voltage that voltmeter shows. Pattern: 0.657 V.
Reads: 9 V
